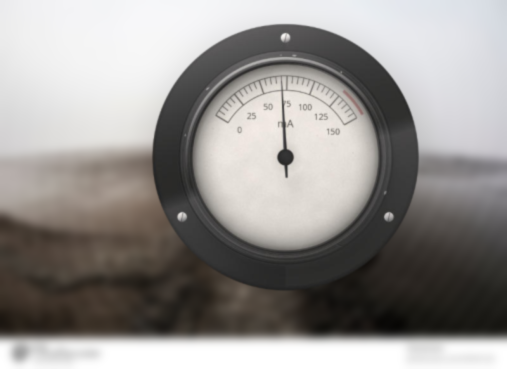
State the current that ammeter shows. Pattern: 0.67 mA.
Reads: 70 mA
